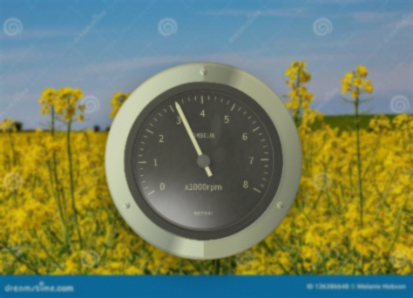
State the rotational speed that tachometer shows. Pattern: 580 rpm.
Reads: 3200 rpm
